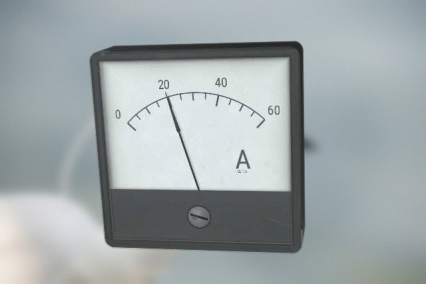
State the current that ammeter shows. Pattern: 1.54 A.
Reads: 20 A
